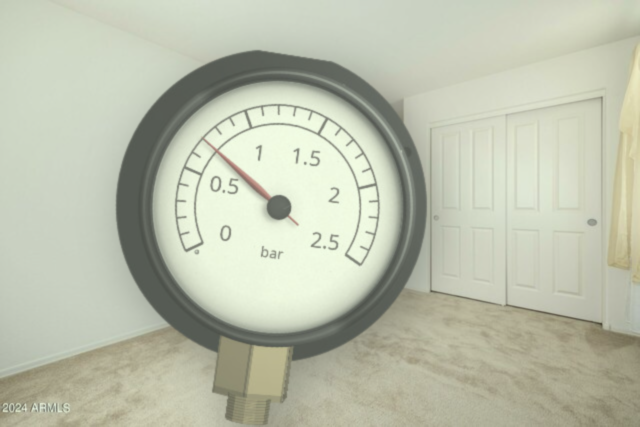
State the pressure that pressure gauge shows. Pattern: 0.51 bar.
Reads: 0.7 bar
